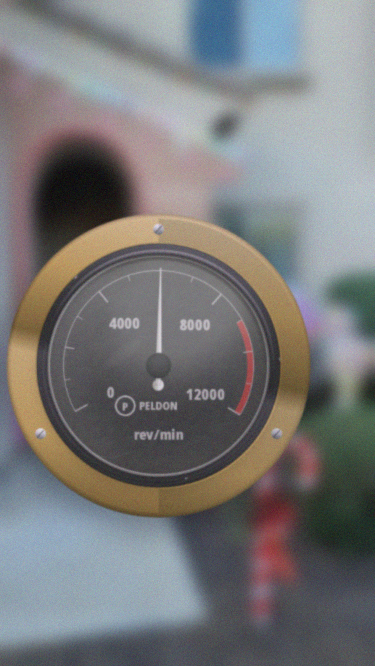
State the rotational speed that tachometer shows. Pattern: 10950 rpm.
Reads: 6000 rpm
